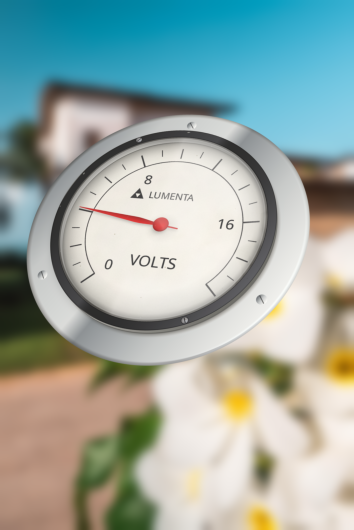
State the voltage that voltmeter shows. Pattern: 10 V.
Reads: 4 V
